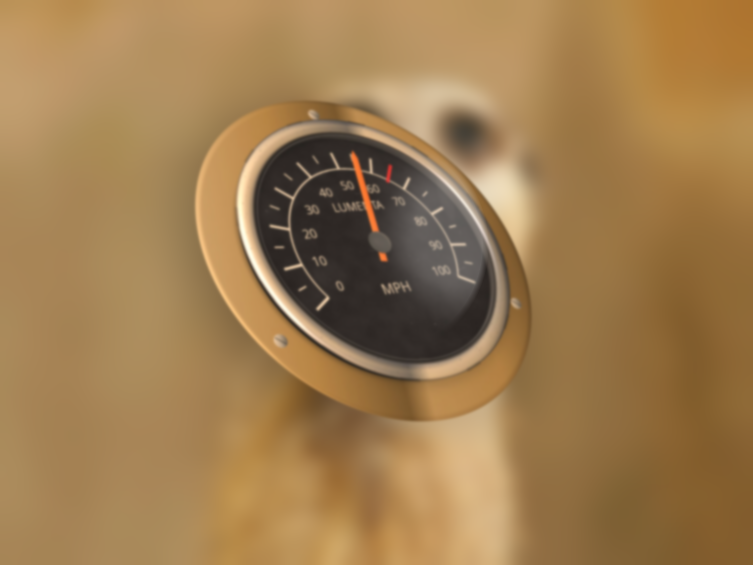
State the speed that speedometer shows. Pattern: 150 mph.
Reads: 55 mph
